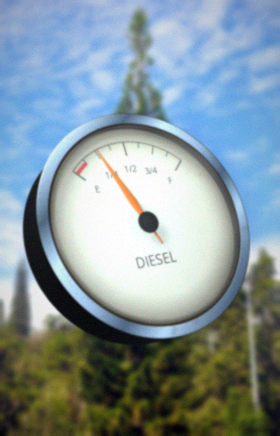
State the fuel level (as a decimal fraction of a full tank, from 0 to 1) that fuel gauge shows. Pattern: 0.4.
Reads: 0.25
